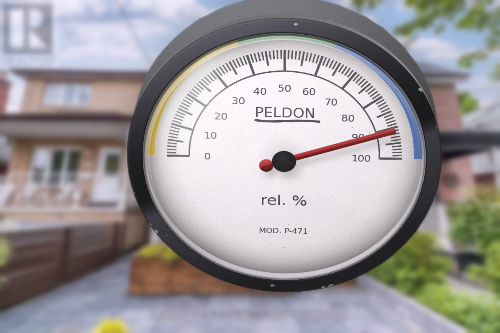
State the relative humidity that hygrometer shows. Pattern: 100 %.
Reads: 90 %
